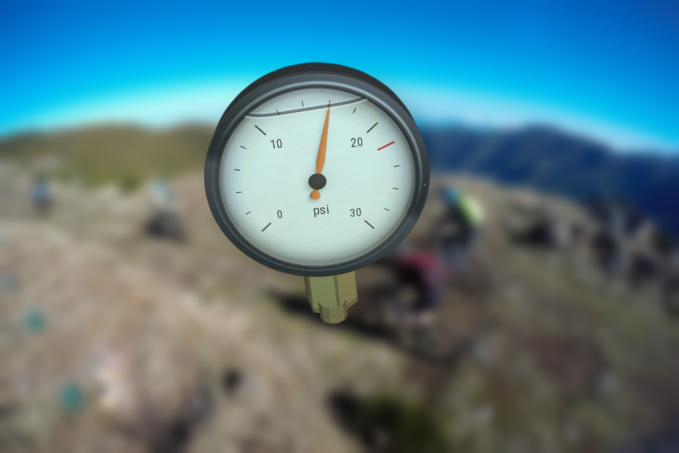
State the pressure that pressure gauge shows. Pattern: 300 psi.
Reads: 16 psi
